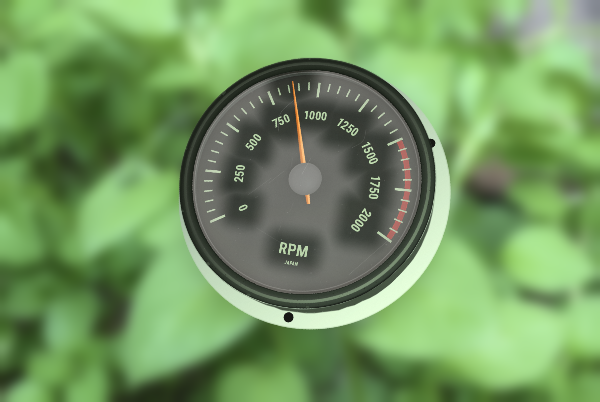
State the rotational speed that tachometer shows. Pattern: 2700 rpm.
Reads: 875 rpm
